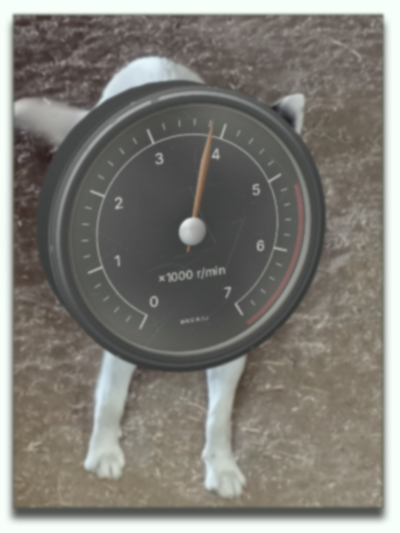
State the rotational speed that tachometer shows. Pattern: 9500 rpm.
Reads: 3800 rpm
